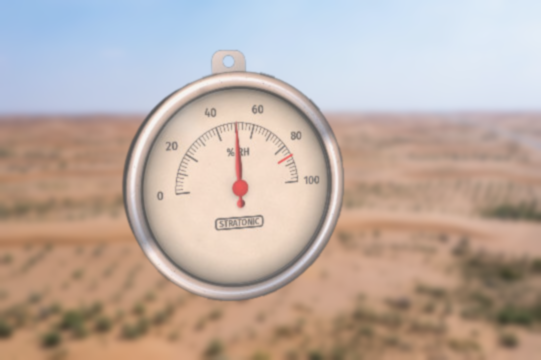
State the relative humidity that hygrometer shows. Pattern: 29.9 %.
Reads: 50 %
